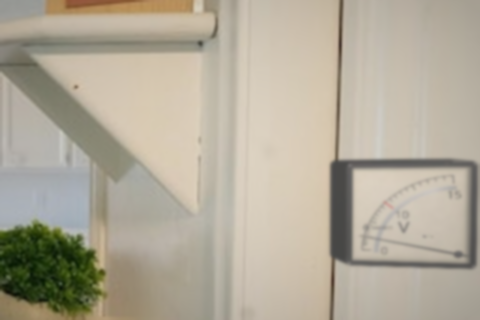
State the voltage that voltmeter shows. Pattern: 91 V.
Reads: 5 V
